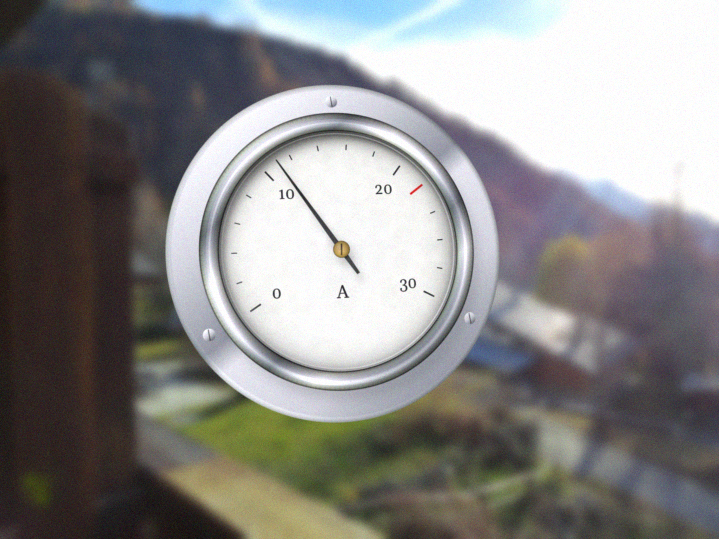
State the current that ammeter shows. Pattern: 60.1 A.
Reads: 11 A
